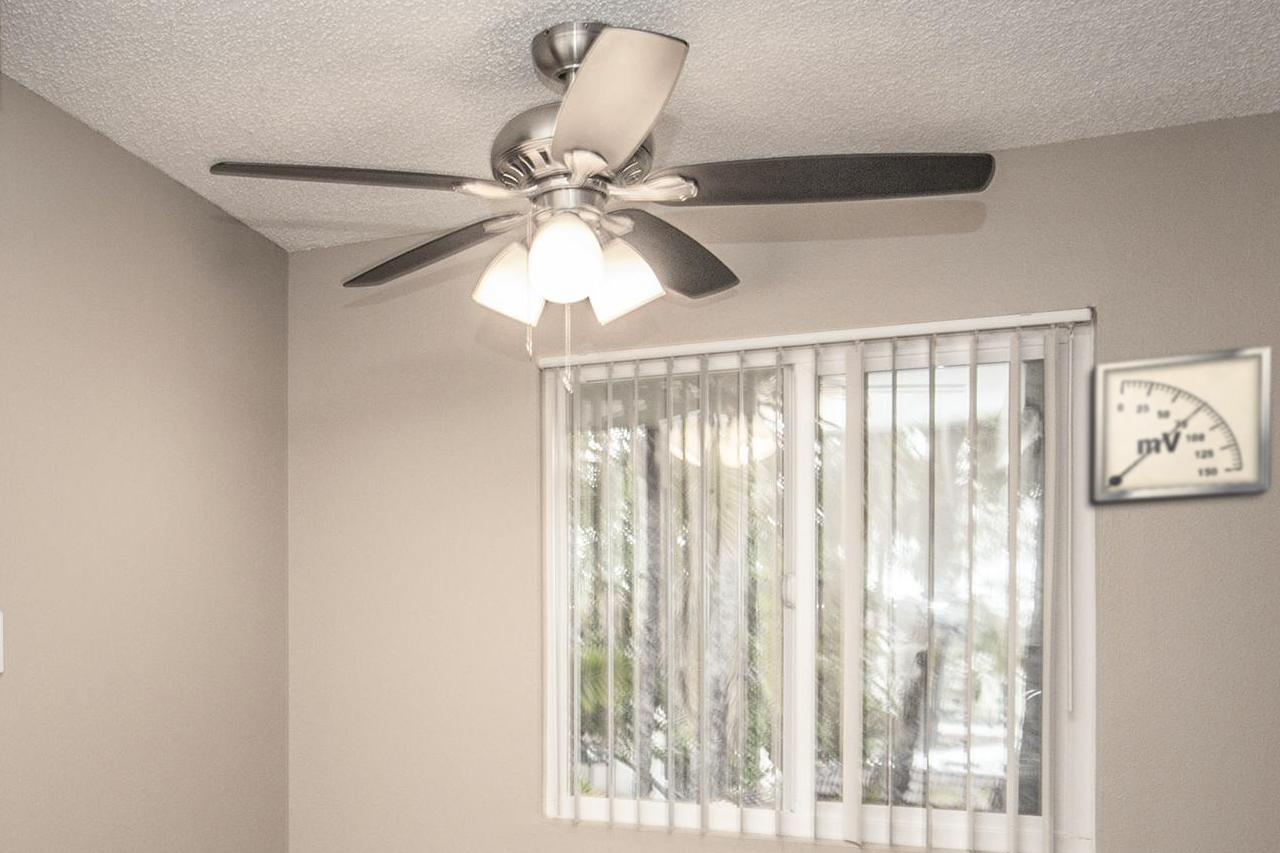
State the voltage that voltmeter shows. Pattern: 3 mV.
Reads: 75 mV
